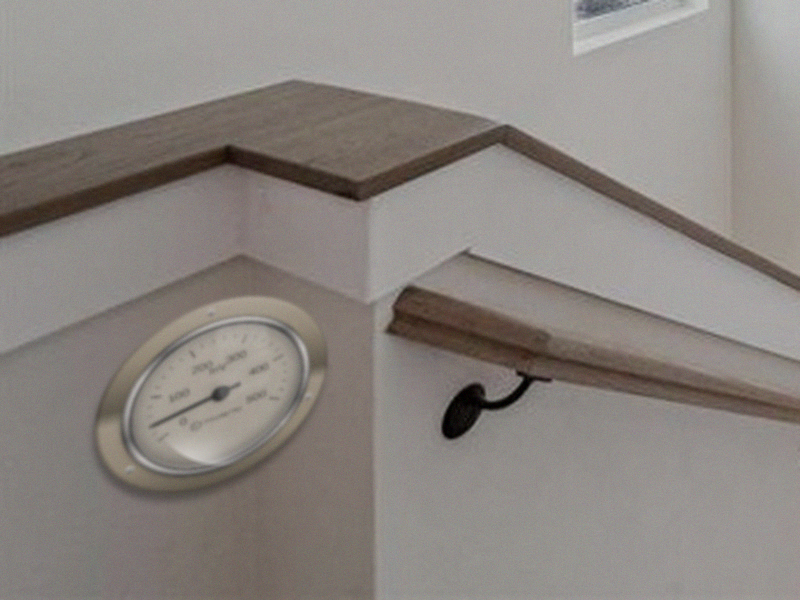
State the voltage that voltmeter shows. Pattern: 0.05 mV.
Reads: 40 mV
